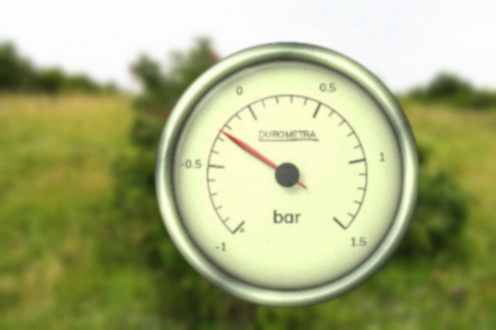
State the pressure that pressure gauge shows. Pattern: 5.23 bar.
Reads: -0.25 bar
